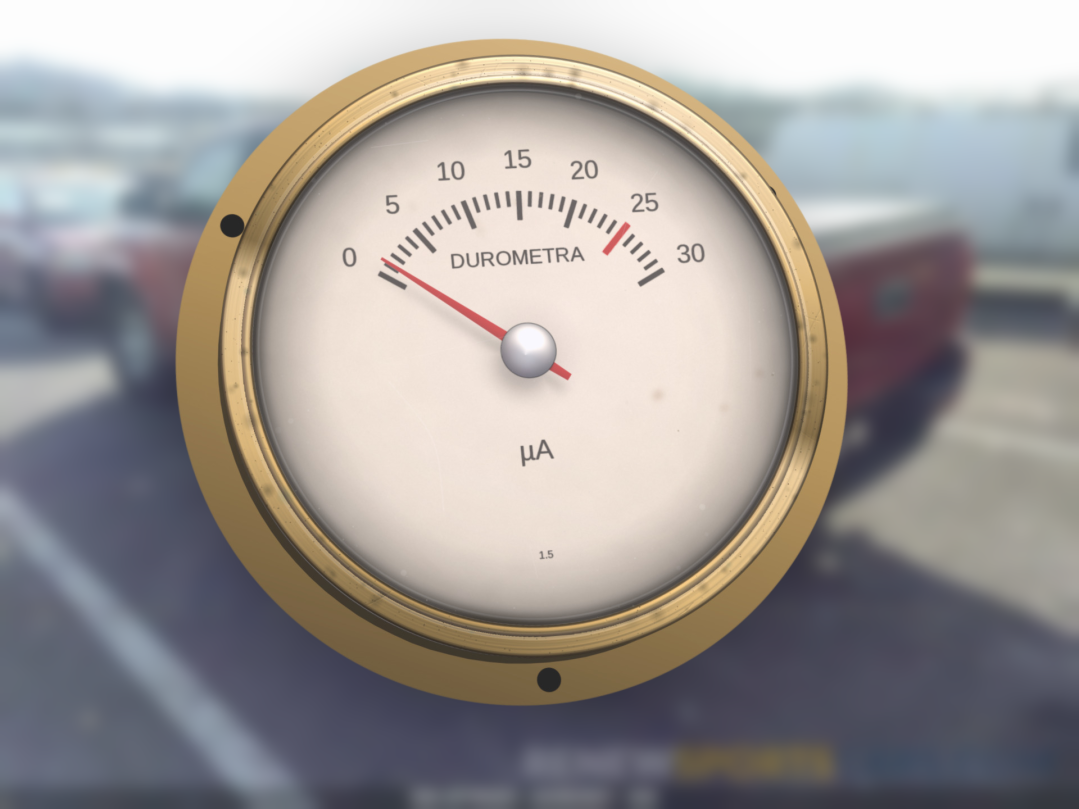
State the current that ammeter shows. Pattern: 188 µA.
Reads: 1 µA
